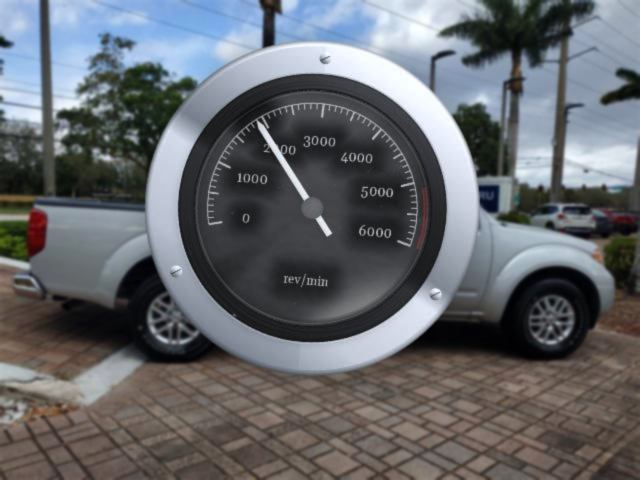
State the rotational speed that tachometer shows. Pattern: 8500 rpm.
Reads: 1900 rpm
